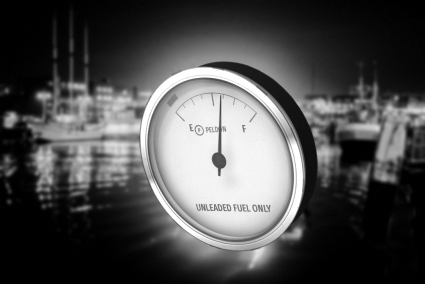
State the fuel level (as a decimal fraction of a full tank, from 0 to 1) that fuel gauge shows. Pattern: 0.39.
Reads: 0.625
